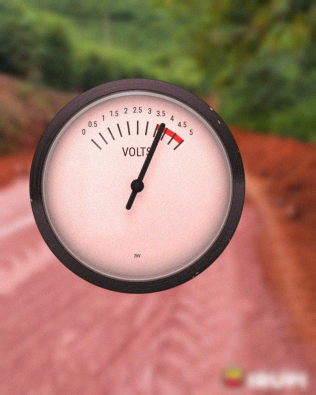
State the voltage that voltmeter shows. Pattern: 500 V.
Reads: 3.75 V
